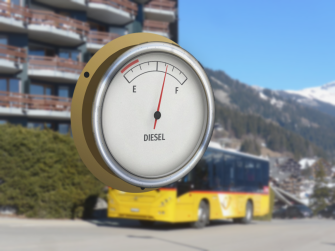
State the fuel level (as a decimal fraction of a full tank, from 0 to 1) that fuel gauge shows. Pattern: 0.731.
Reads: 0.625
